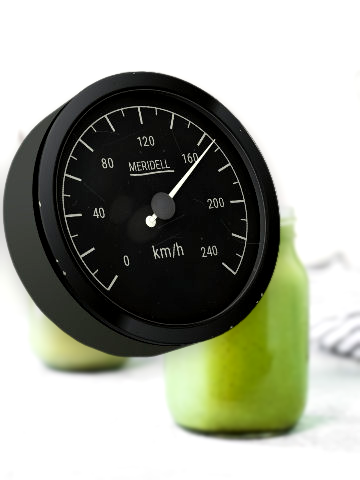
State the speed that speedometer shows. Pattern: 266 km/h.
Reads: 165 km/h
